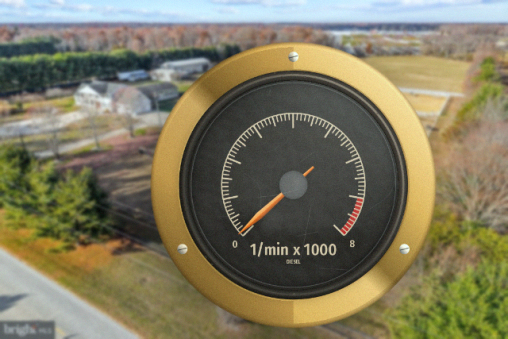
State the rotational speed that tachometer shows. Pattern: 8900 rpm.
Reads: 100 rpm
